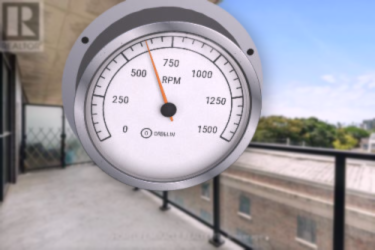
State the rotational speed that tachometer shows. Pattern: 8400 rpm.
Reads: 625 rpm
